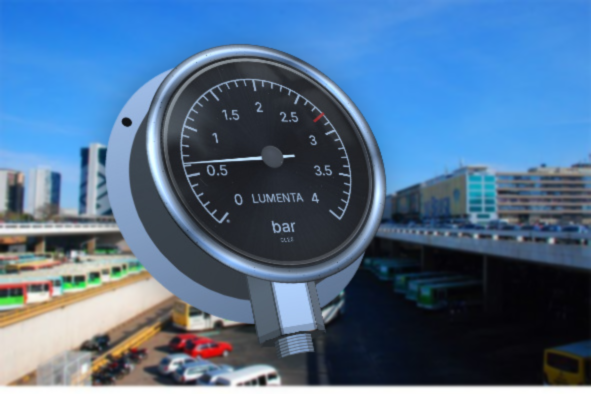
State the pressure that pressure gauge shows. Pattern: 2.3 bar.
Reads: 0.6 bar
